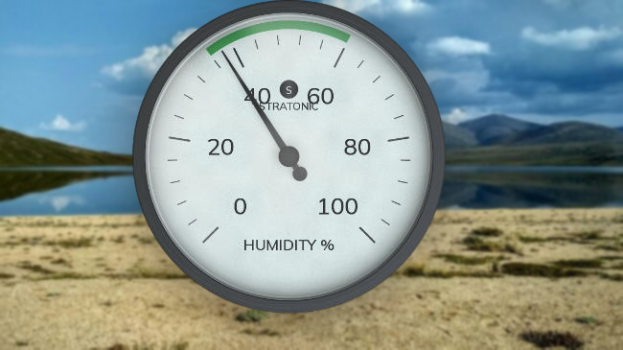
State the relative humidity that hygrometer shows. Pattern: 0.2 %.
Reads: 38 %
